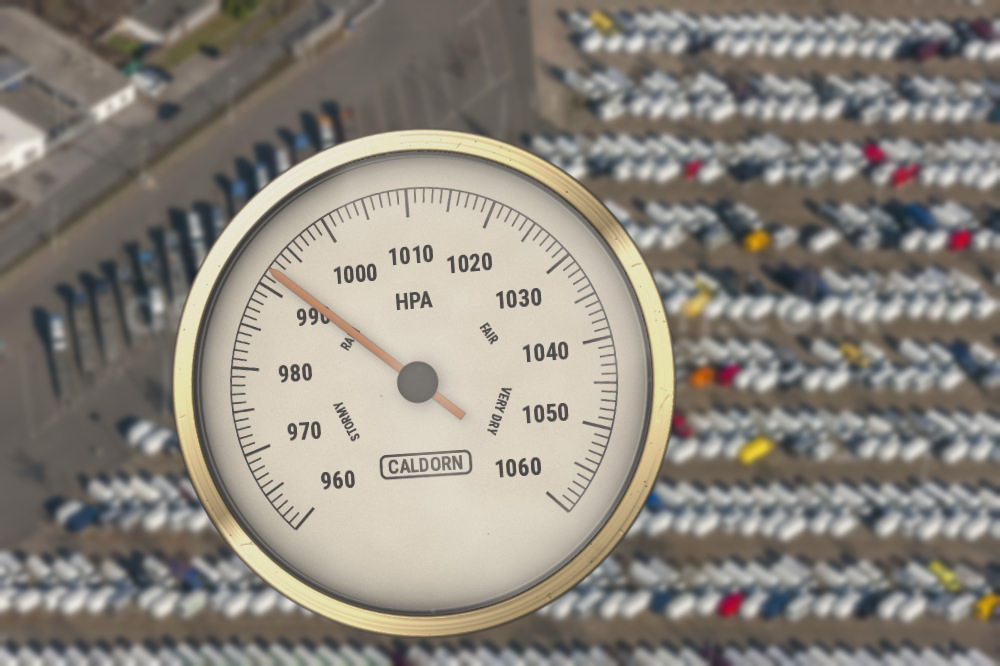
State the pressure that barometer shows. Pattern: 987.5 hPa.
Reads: 992 hPa
